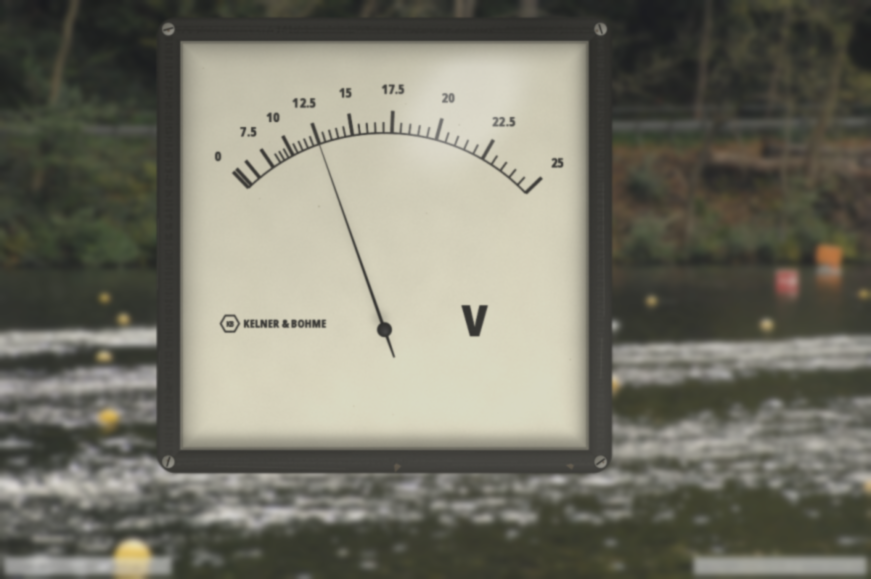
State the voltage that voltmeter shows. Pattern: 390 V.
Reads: 12.5 V
